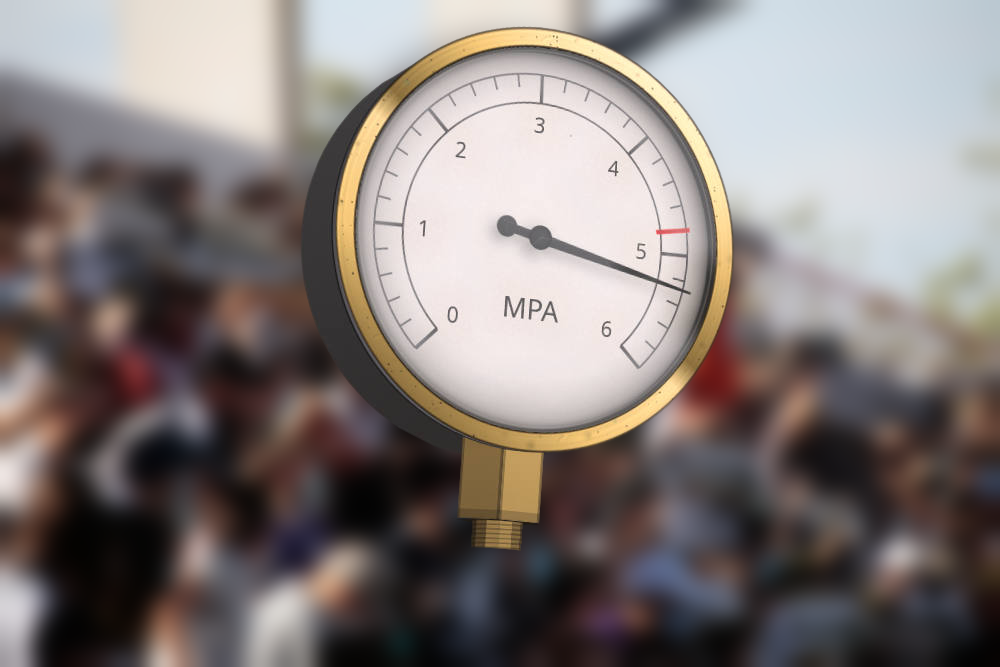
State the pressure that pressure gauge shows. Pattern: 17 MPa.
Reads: 5.3 MPa
